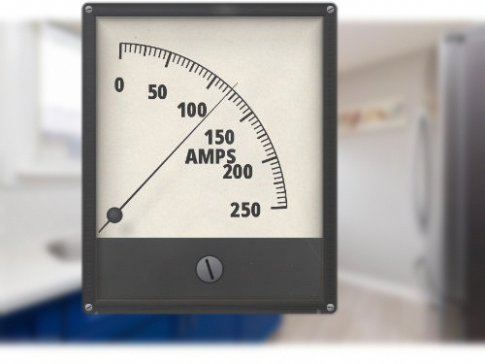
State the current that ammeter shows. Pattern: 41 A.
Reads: 120 A
